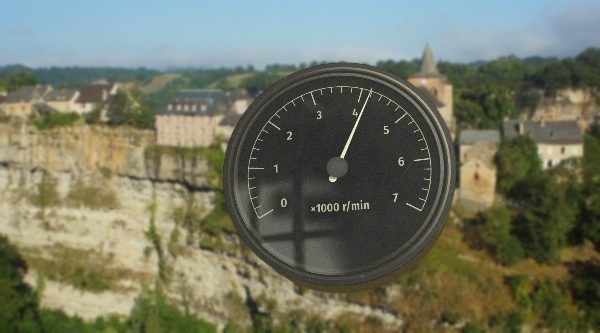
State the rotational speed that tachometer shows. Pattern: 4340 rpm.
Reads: 4200 rpm
